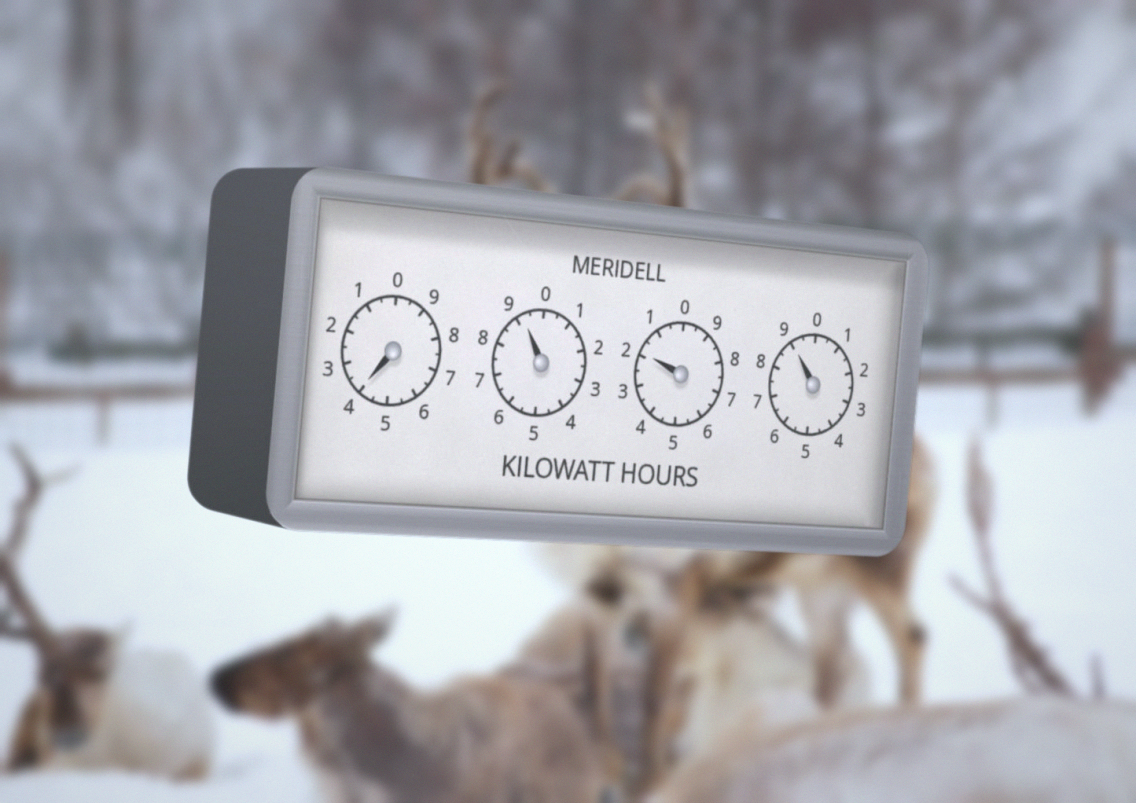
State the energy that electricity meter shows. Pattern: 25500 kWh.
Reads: 3919 kWh
